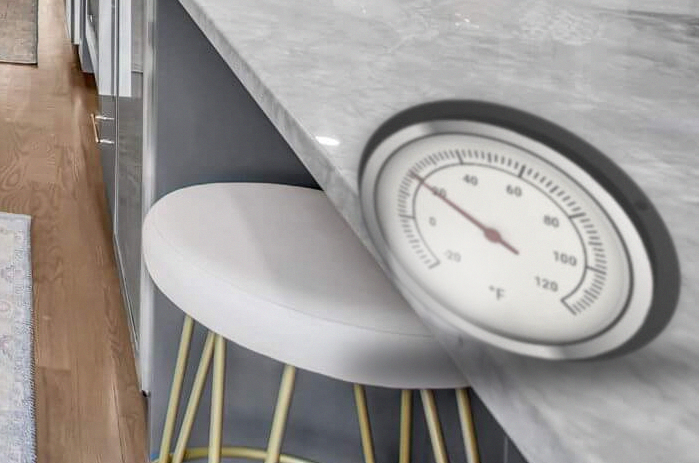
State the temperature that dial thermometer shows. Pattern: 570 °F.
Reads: 20 °F
